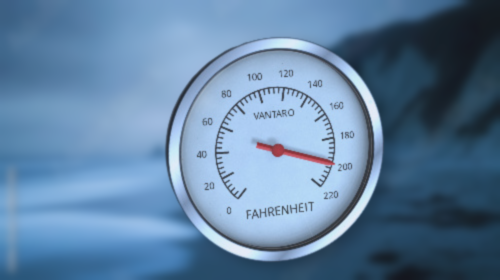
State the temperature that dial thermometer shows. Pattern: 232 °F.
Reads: 200 °F
